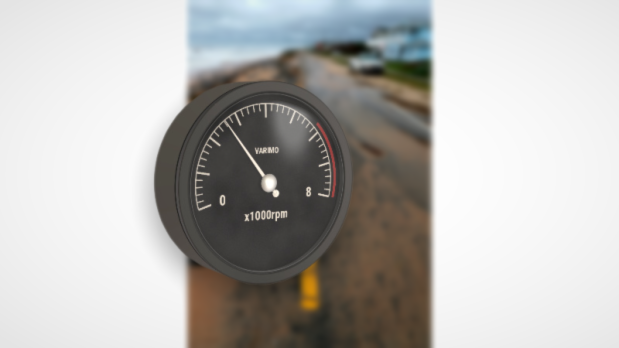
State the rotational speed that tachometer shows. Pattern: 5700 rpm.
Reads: 2600 rpm
